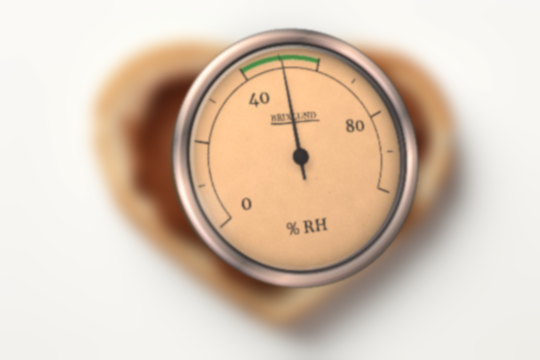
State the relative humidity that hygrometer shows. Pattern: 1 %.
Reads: 50 %
